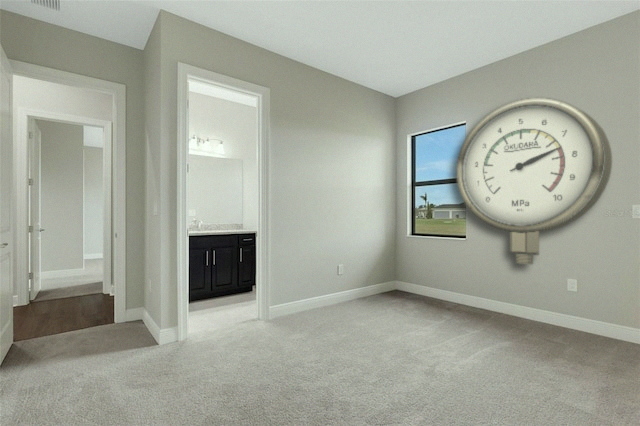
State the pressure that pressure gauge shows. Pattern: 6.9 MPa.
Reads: 7.5 MPa
